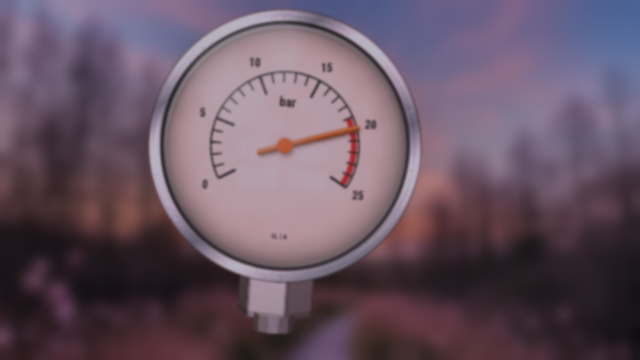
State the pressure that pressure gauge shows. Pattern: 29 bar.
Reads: 20 bar
